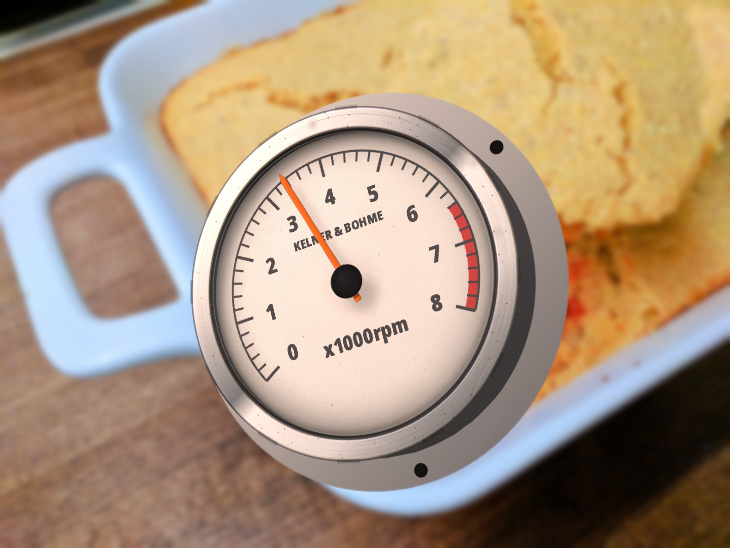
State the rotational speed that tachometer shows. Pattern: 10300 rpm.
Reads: 3400 rpm
